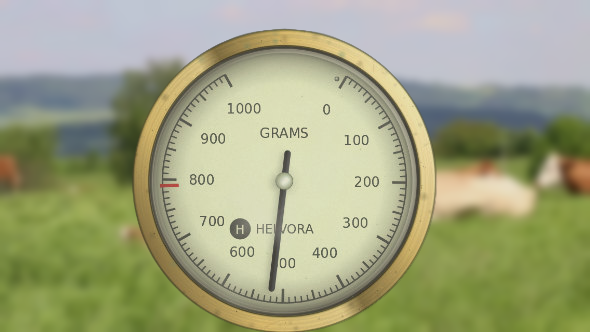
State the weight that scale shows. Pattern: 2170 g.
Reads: 520 g
